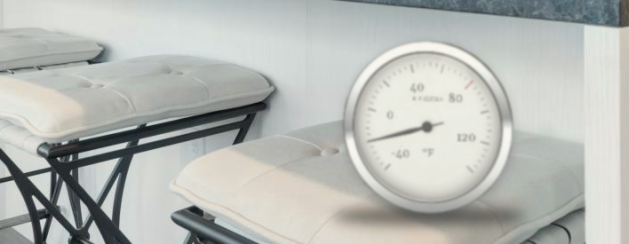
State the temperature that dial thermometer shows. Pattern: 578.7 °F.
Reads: -20 °F
